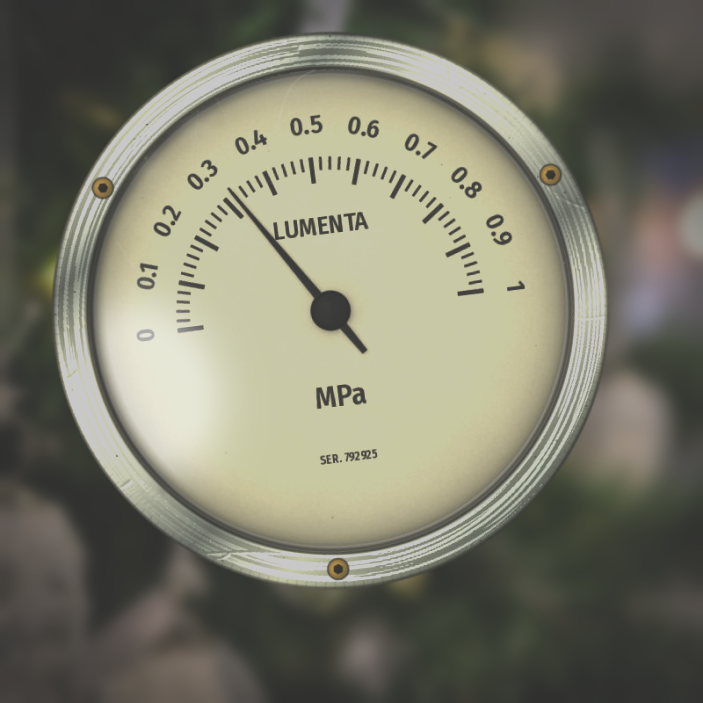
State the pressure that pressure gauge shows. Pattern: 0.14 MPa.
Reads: 0.32 MPa
